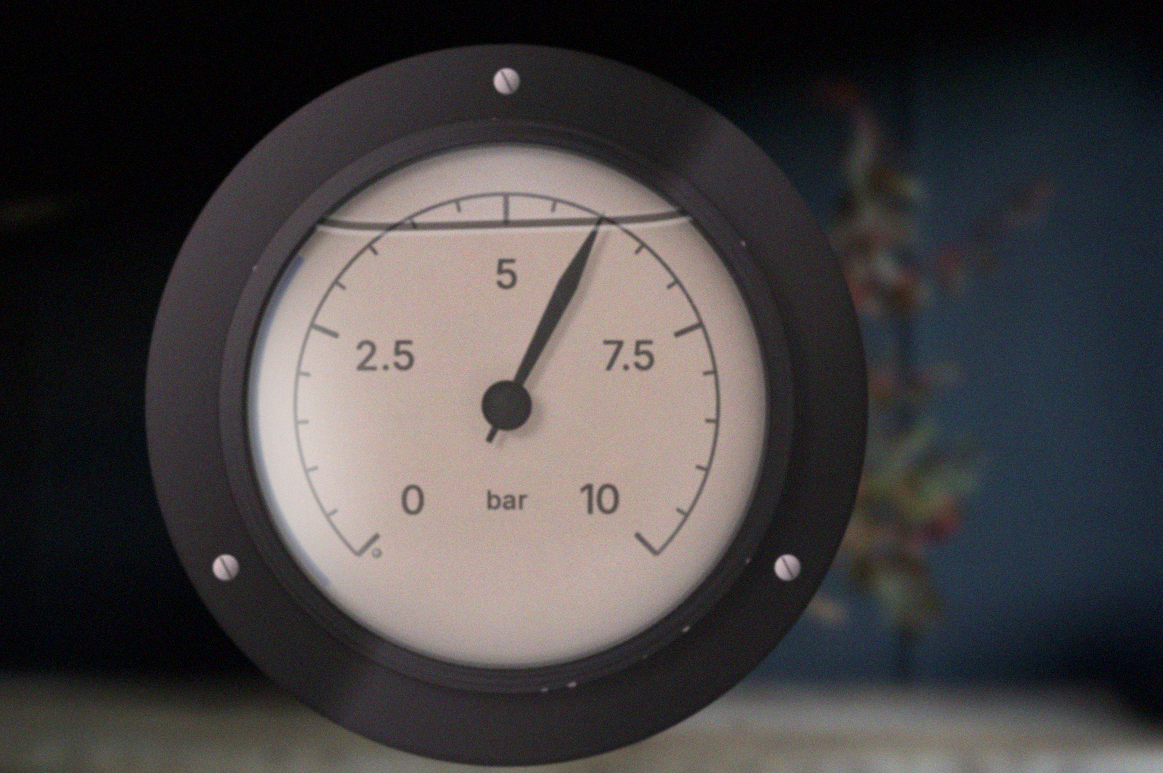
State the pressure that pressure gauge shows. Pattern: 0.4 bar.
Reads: 6 bar
